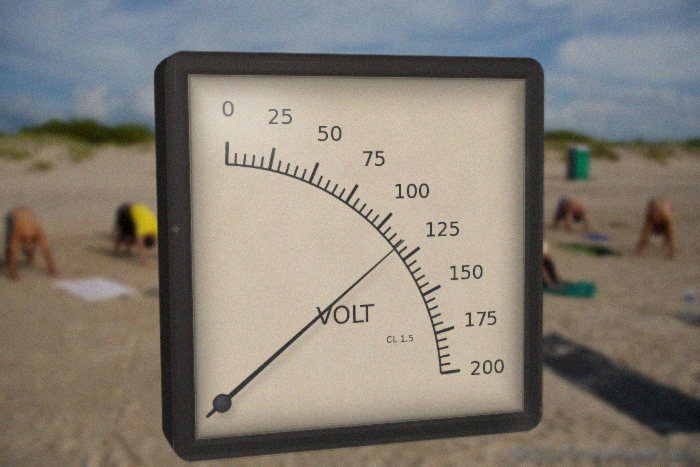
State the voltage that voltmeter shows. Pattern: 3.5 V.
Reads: 115 V
